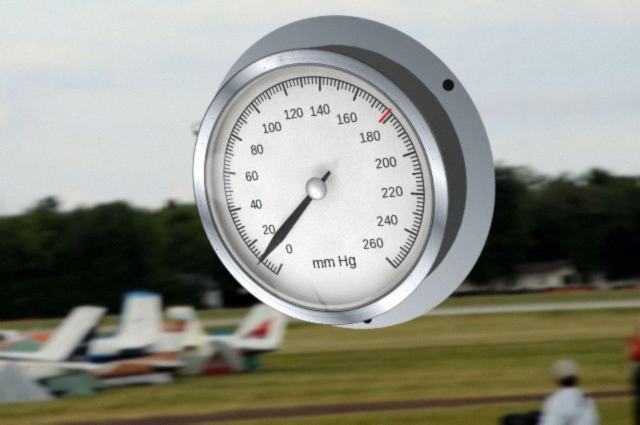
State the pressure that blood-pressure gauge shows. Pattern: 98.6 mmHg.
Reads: 10 mmHg
